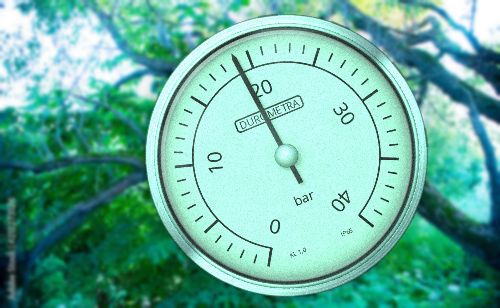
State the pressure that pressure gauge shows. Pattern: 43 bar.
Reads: 19 bar
